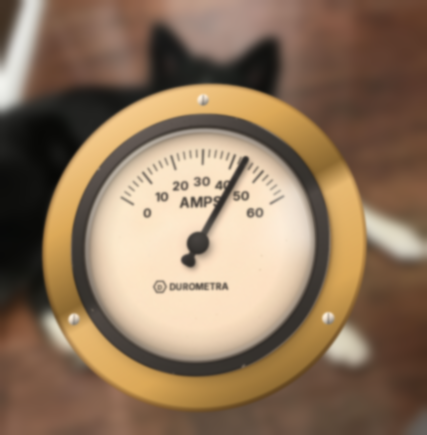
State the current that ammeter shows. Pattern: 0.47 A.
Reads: 44 A
